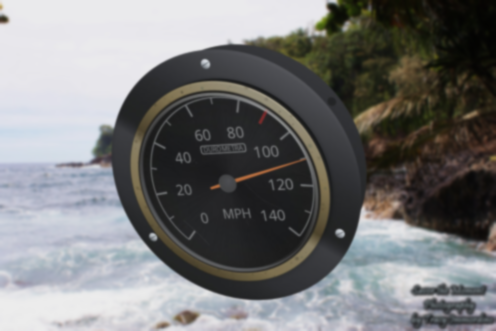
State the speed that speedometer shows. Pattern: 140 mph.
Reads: 110 mph
